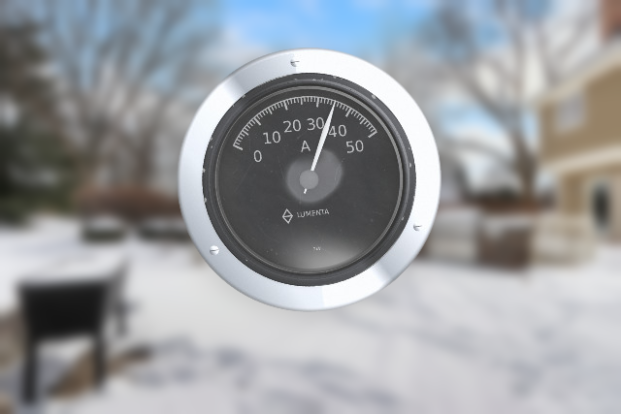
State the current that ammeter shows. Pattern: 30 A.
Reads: 35 A
